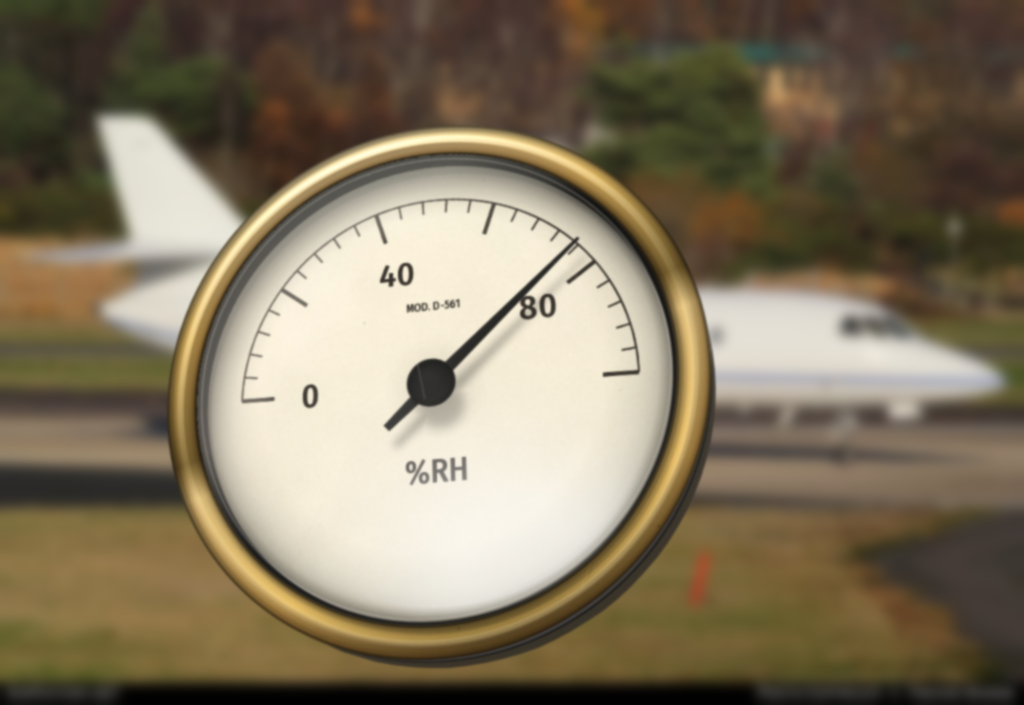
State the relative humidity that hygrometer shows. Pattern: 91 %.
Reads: 76 %
